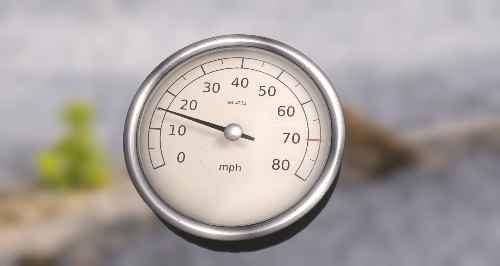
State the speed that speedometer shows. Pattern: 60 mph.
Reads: 15 mph
